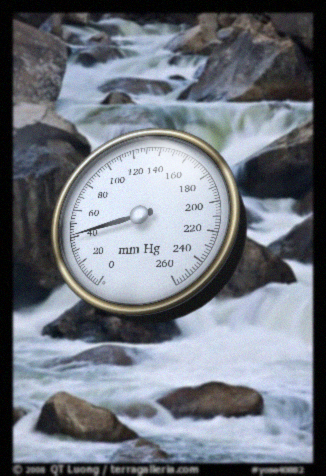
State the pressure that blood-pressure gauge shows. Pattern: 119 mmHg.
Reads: 40 mmHg
